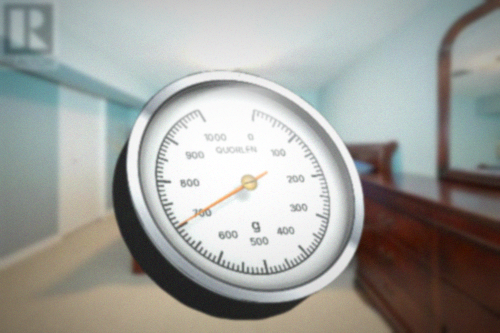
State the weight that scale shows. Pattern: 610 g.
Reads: 700 g
